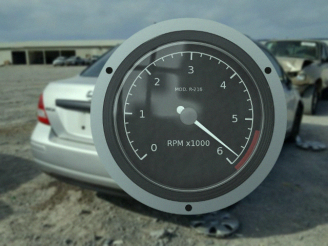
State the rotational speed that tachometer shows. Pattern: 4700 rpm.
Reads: 5800 rpm
